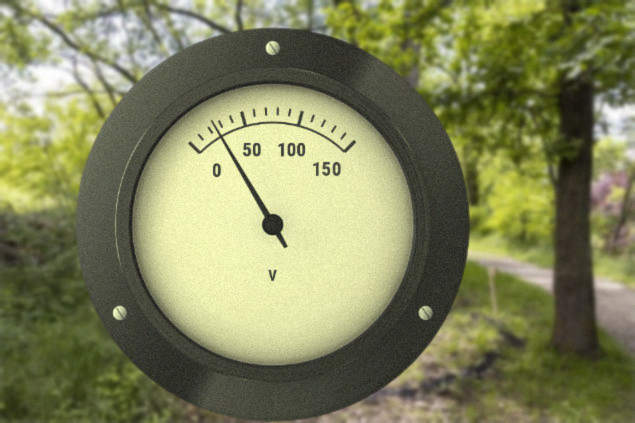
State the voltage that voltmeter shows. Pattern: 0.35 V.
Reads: 25 V
